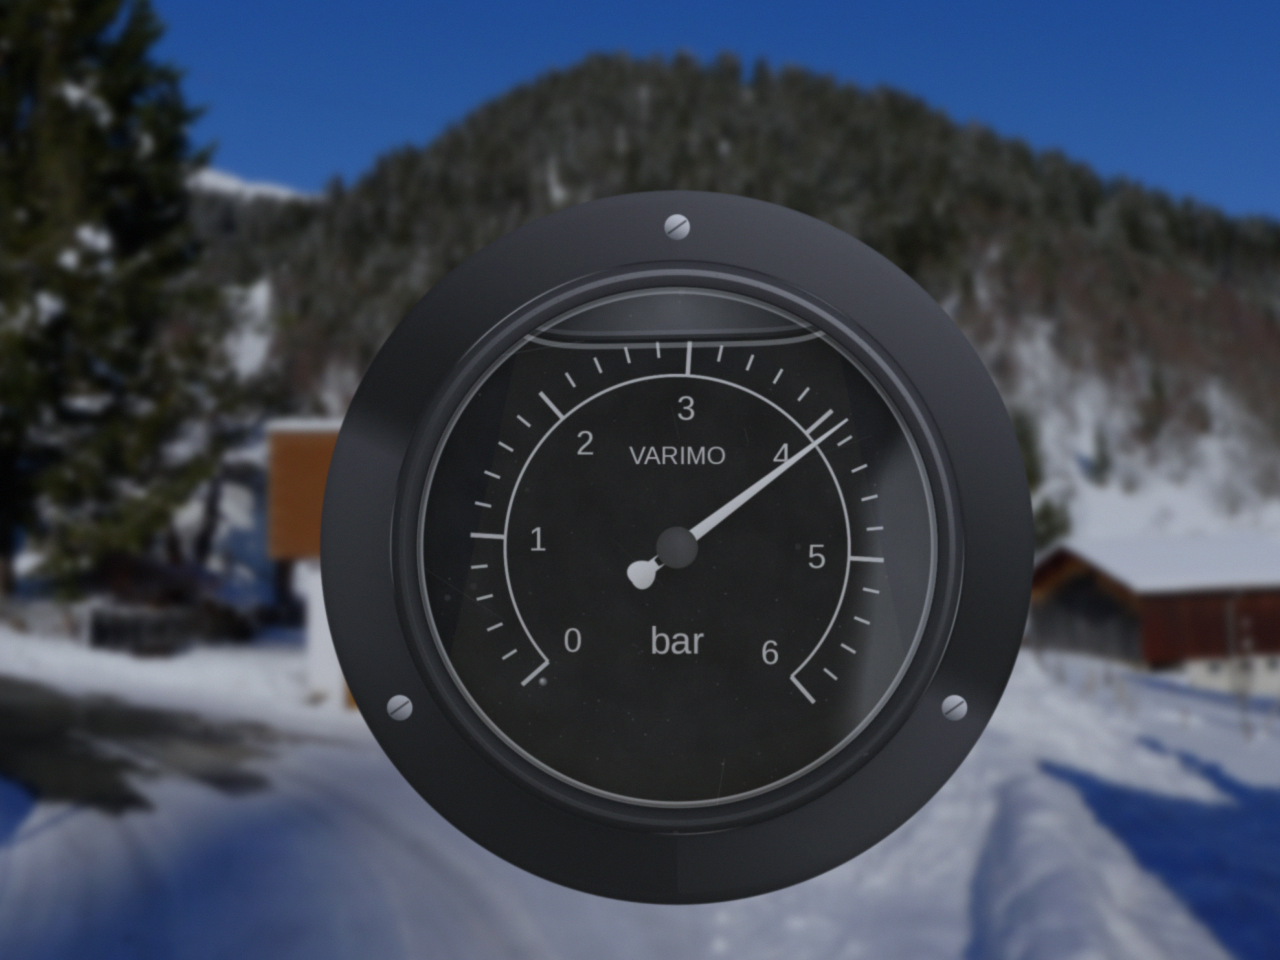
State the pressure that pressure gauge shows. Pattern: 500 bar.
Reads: 4.1 bar
